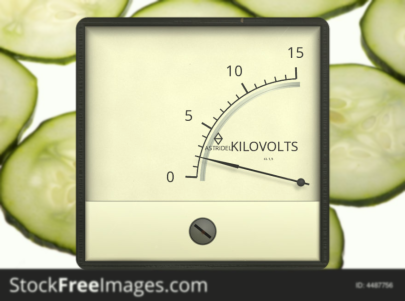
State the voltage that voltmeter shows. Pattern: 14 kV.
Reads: 2 kV
